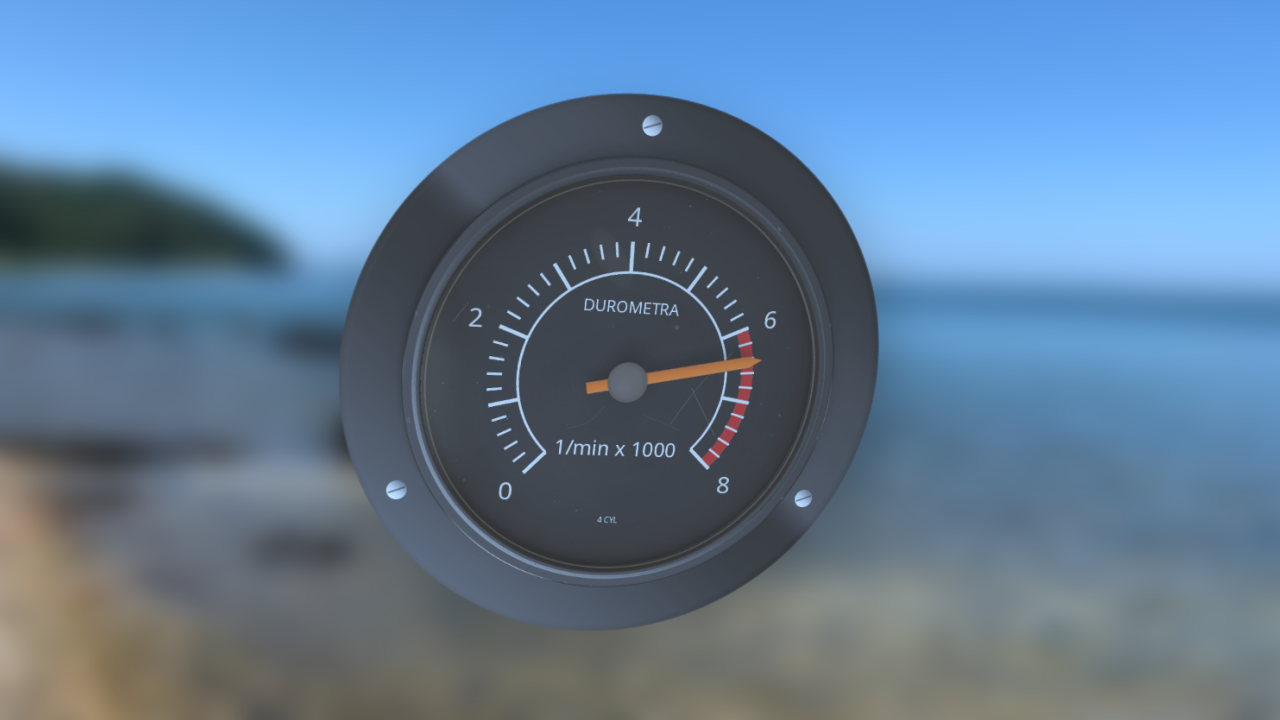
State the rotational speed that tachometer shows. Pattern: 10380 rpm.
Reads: 6400 rpm
